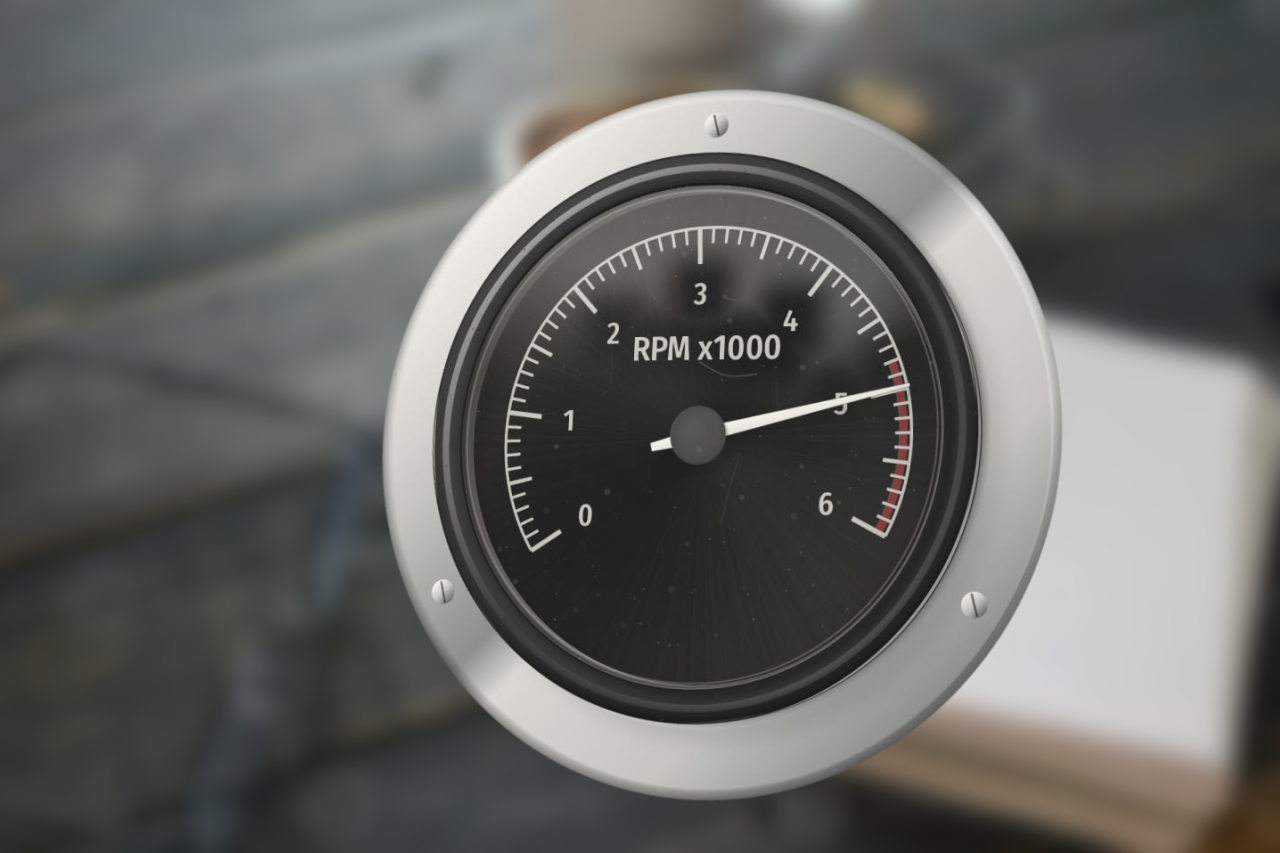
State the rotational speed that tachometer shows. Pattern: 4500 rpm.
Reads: 5000 rpm
